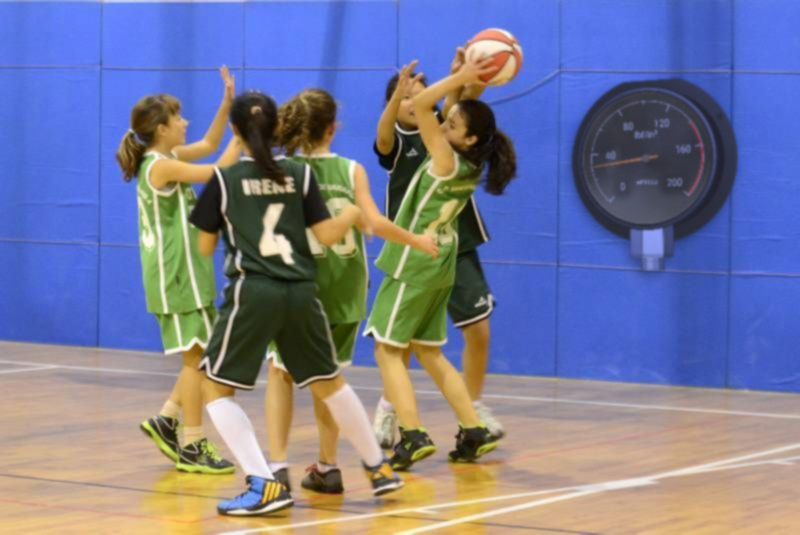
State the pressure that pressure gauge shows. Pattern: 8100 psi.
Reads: 30 psi
